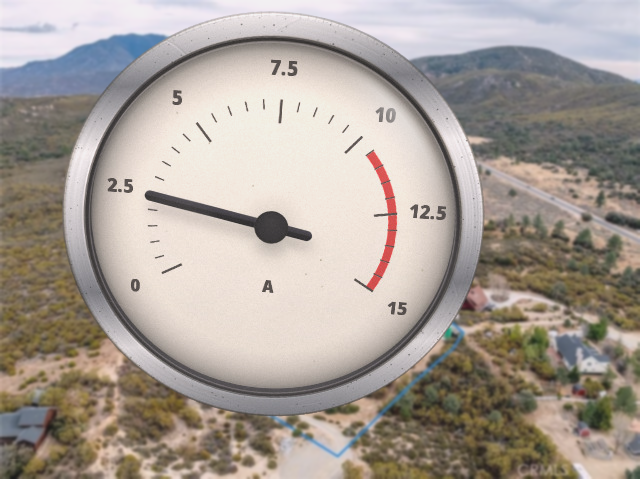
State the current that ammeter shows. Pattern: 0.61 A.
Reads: 2.5 A
